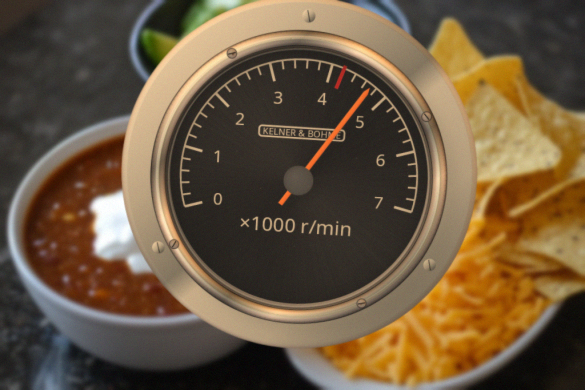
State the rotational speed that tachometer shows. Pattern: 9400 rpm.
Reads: 4700 rpm
